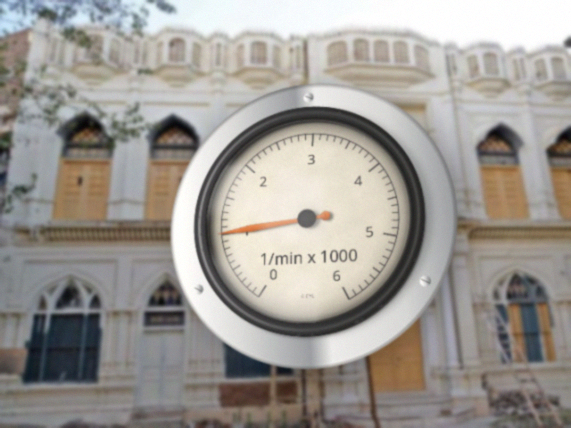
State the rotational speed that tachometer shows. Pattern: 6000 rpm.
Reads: 1000 rpm
